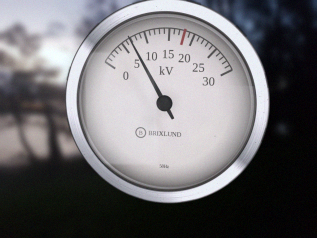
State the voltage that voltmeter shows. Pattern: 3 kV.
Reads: 7 kV
